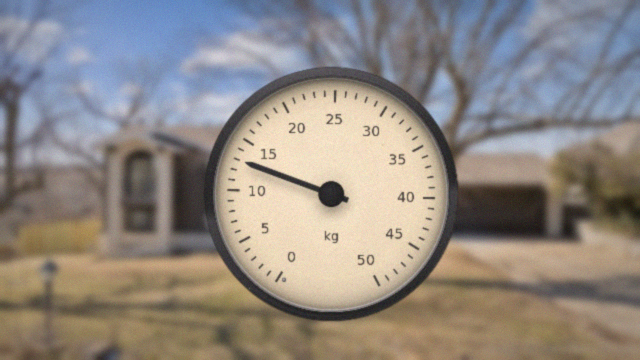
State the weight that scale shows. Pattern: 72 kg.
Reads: 13 kg
